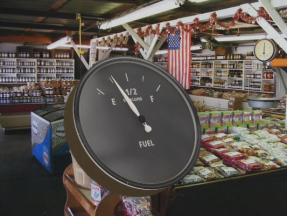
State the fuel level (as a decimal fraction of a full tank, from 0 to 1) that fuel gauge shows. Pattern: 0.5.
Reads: 0.25
